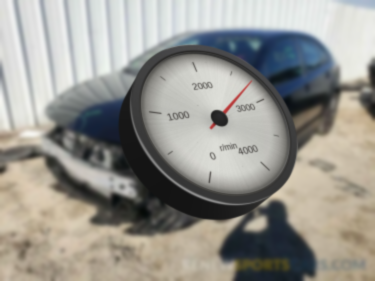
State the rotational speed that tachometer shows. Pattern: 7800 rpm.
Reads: 2750 rpm
